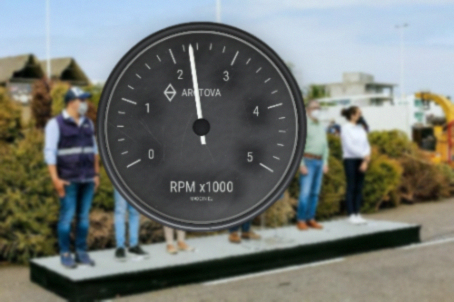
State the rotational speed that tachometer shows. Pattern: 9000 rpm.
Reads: 2300 rpm
